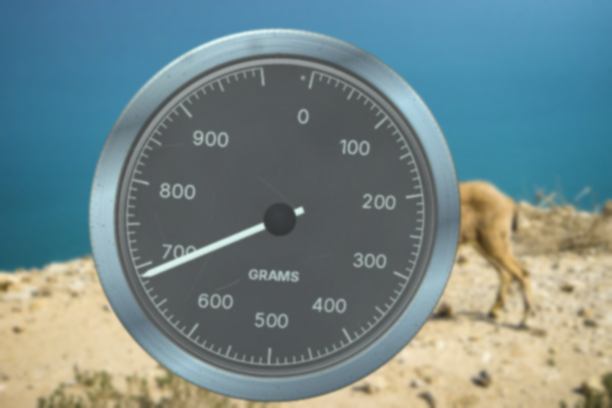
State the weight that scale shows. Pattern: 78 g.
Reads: 690 g
